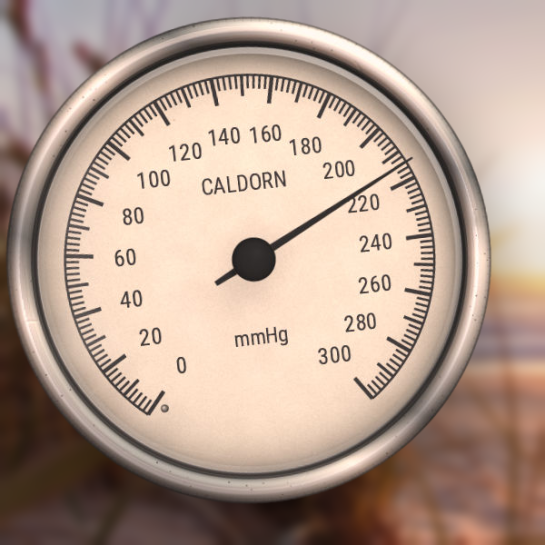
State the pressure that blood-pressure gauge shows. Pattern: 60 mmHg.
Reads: 214 mmHg
